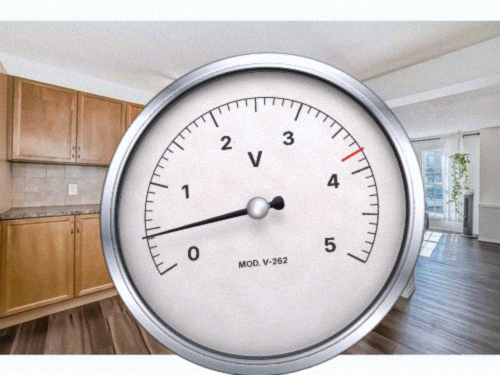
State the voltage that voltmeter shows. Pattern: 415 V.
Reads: 0.4 V
